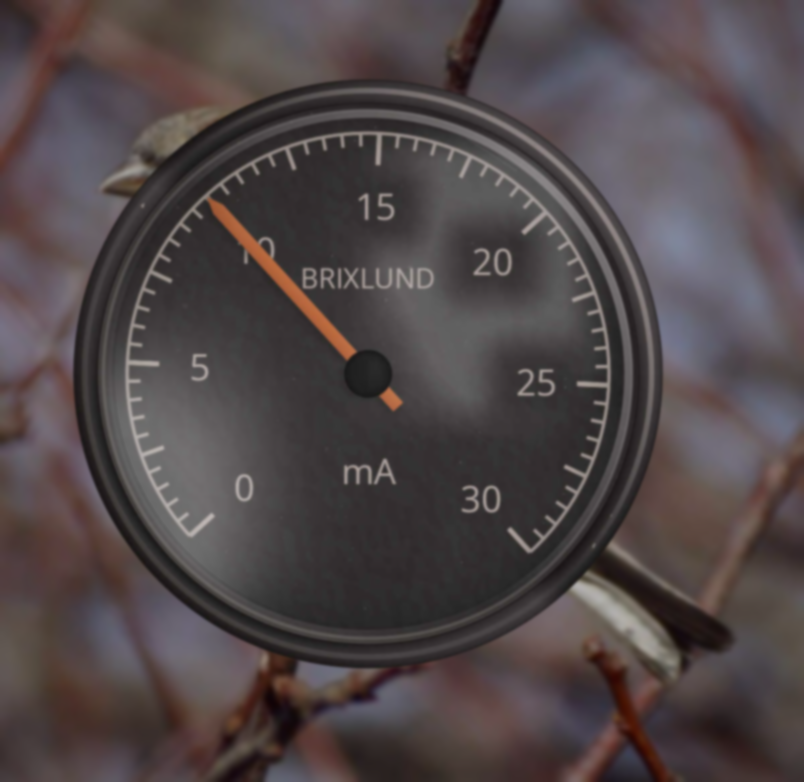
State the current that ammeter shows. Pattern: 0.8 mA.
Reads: 10 mA
